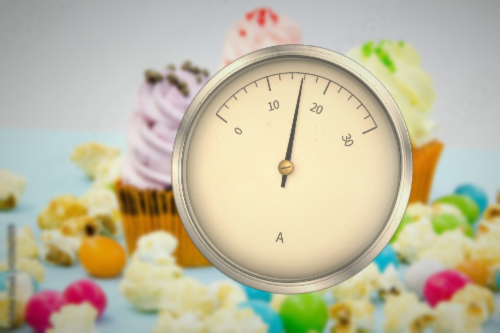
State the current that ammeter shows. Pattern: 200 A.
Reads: 16 A
